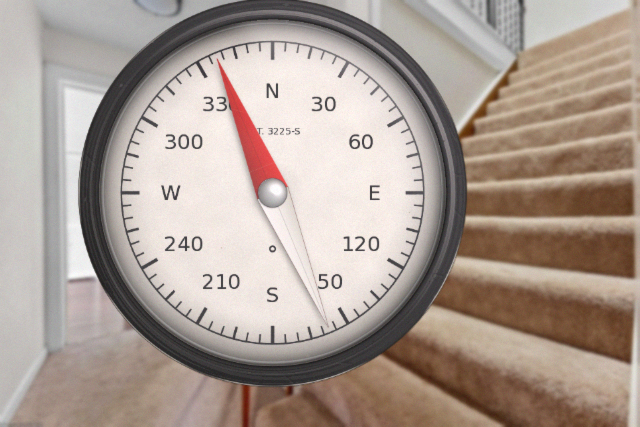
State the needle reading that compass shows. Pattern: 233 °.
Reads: 337.5 °
